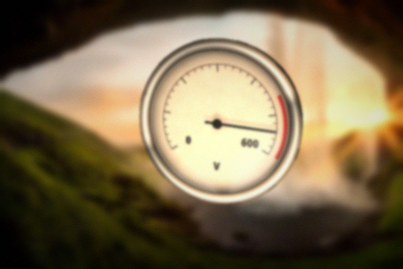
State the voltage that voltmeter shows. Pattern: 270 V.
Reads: 540 V
